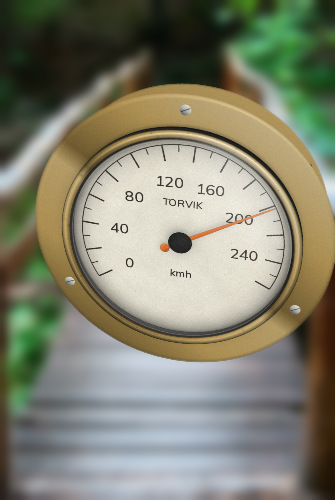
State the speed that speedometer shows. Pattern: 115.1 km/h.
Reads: 200 km/h
